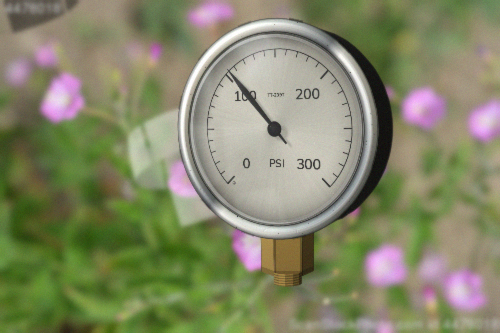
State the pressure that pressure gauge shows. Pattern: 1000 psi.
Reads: 105 psi
